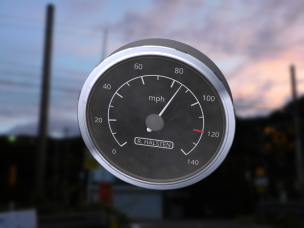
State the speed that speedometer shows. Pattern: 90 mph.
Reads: 85 mph
